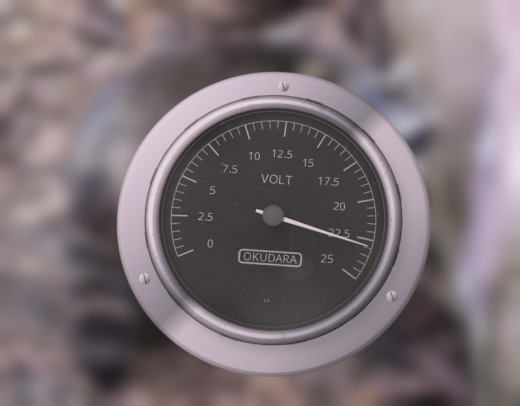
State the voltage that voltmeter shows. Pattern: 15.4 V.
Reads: 23 V
